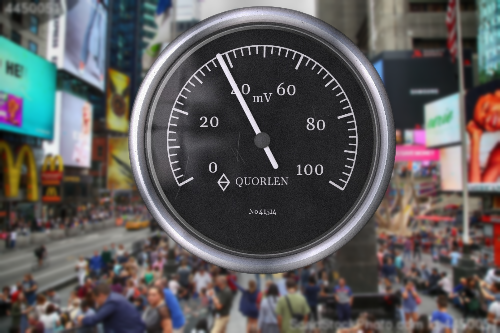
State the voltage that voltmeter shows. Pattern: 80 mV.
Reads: 38 mV
